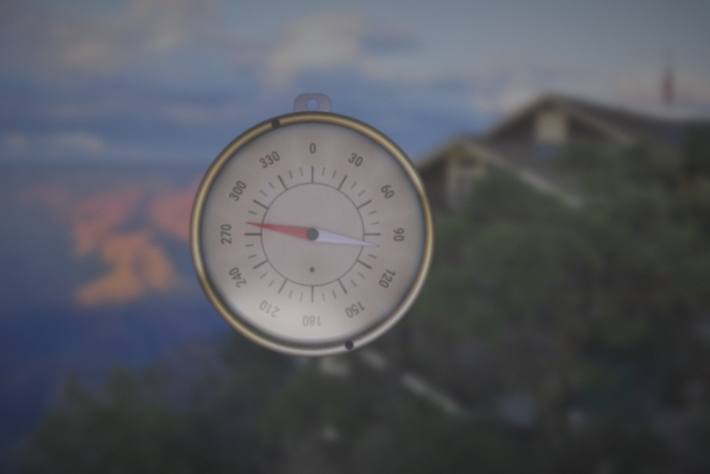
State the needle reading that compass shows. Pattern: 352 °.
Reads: 280 °
